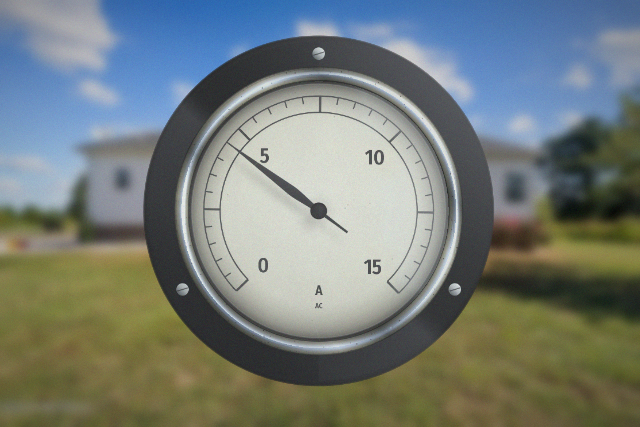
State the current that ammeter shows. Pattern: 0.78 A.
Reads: 4.5 A
